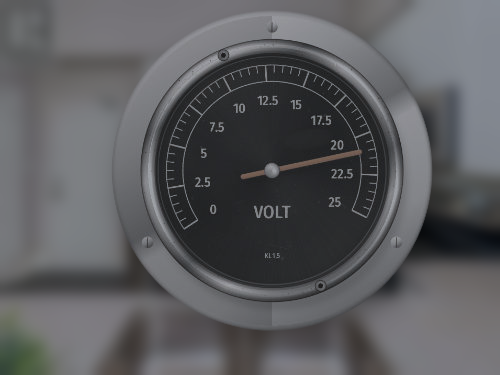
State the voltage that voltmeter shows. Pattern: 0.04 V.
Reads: 21 V
